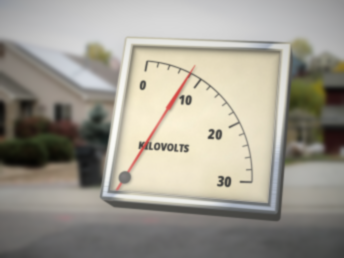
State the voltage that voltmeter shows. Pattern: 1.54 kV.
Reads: 8 kV
